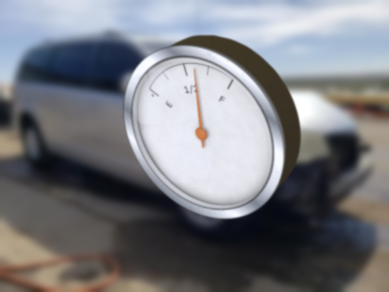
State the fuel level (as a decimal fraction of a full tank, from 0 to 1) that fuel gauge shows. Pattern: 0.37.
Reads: 0.625
